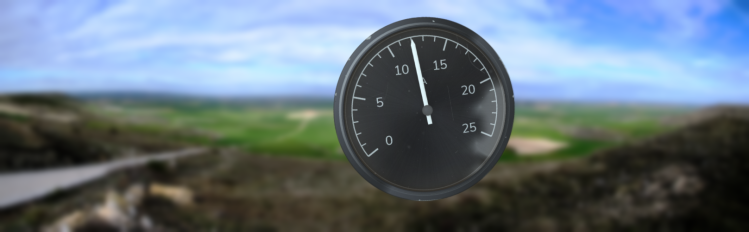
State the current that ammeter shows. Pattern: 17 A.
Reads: 12 A
